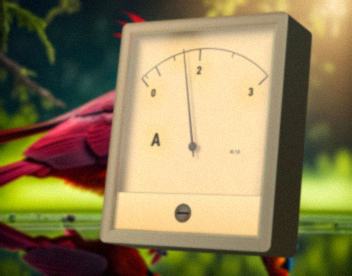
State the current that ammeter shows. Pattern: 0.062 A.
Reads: 1.75 A
